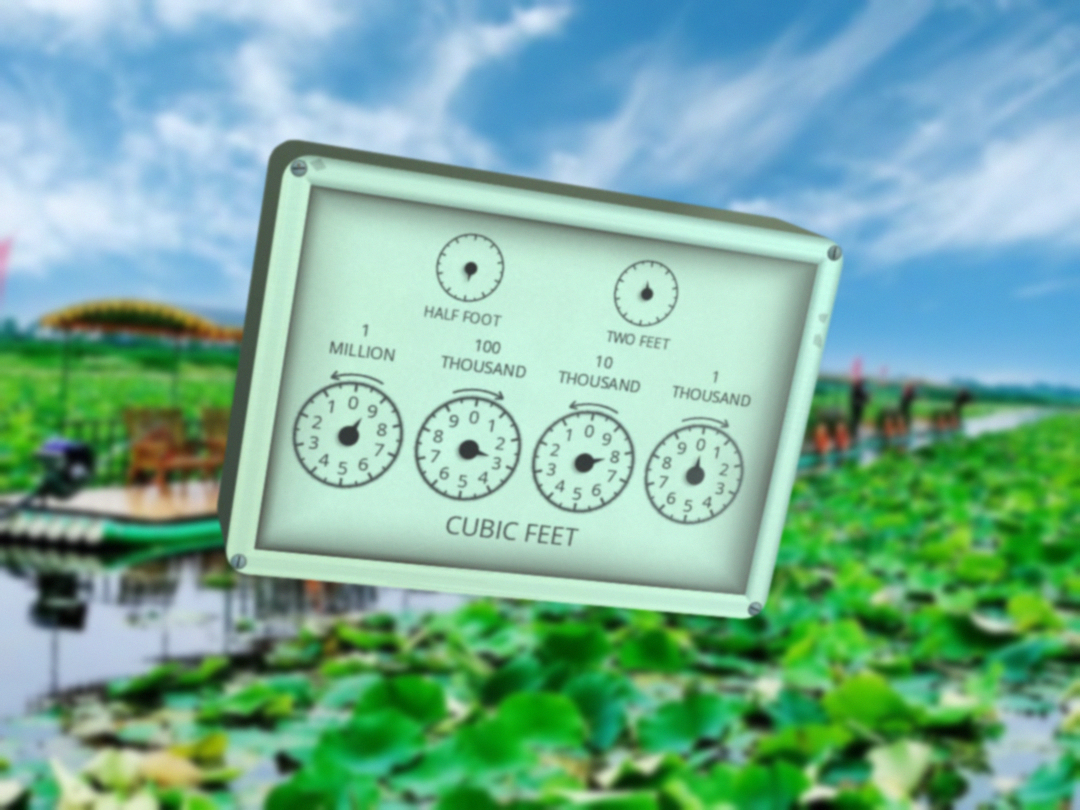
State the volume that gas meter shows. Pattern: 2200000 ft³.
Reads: 928000 ft³
